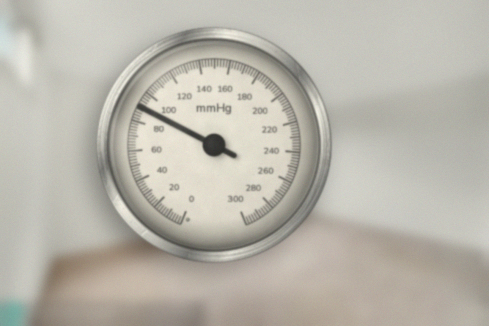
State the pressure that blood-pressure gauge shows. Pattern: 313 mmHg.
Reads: 90 mmHg
